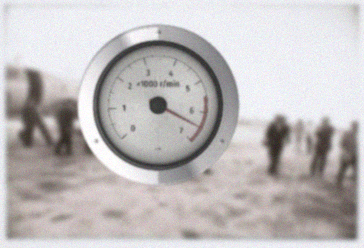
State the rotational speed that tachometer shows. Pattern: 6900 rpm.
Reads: 6500 rpm
